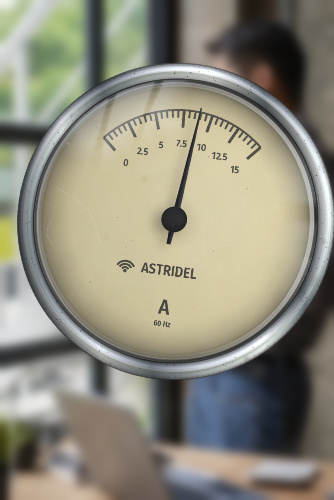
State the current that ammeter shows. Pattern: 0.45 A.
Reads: 9 A
